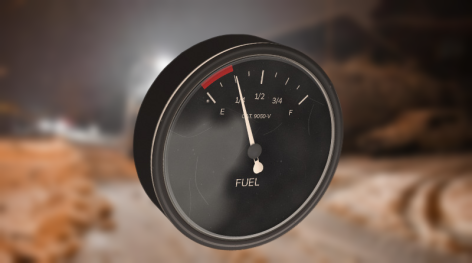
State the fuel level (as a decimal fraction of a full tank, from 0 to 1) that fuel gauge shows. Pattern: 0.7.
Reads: 0.25
